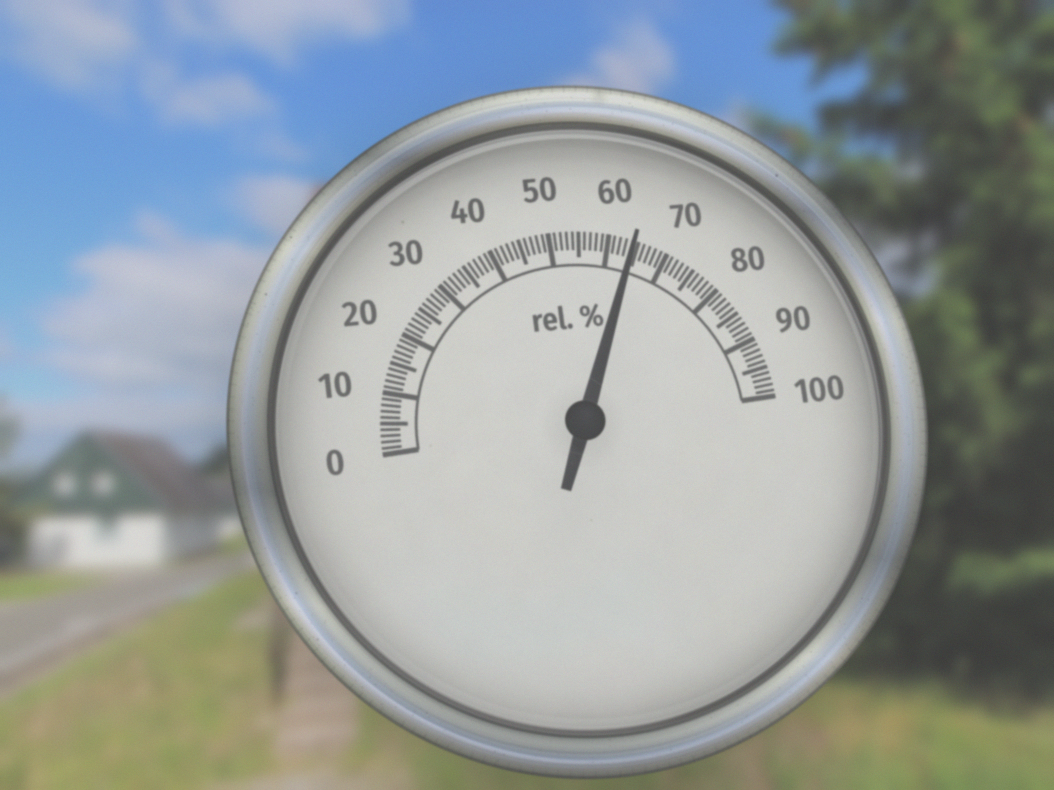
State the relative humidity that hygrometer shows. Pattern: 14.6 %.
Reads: 64 %
